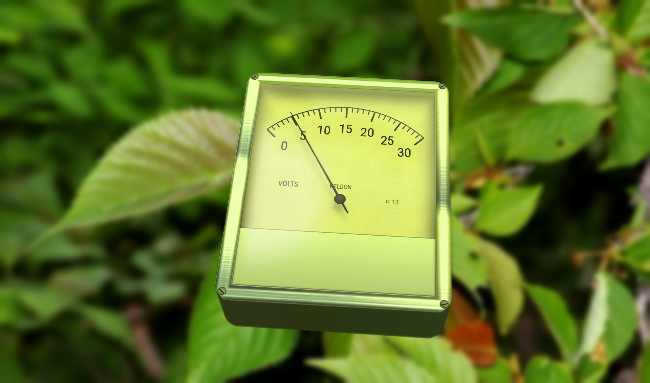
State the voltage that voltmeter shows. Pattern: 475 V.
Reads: 5 V
